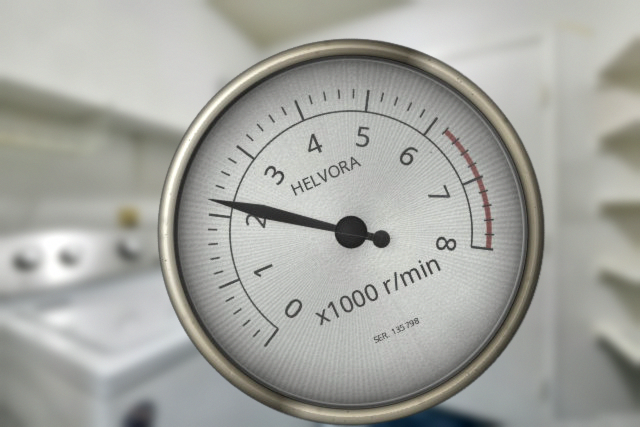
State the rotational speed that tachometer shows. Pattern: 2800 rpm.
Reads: 2200 rpm
